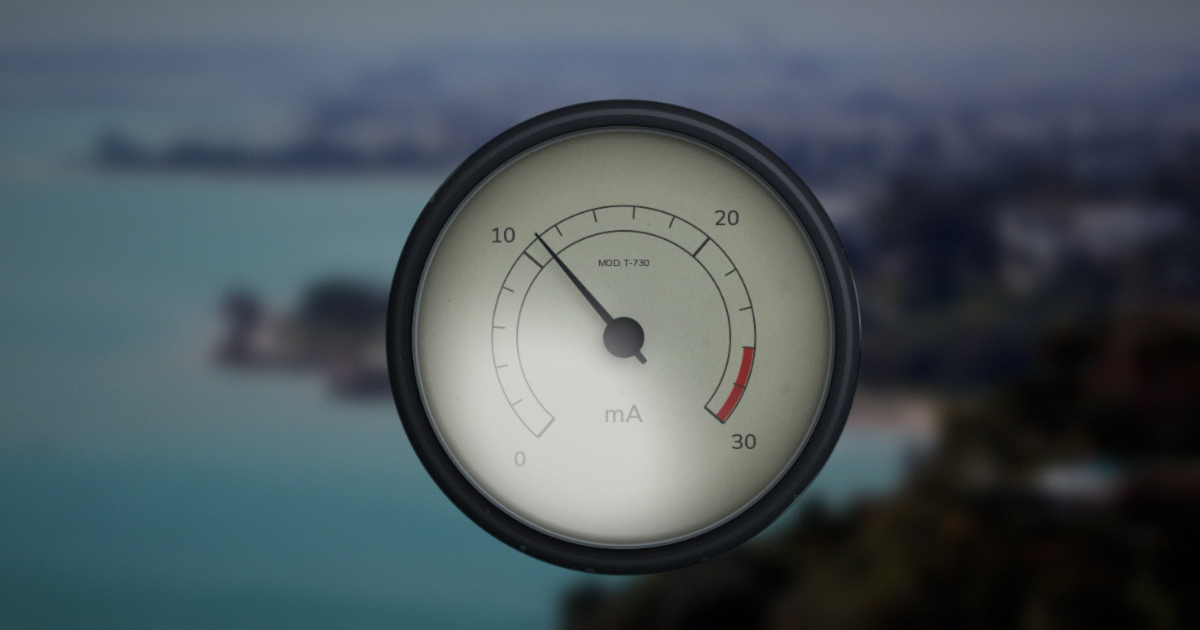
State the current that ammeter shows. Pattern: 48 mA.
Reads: 11 mA
